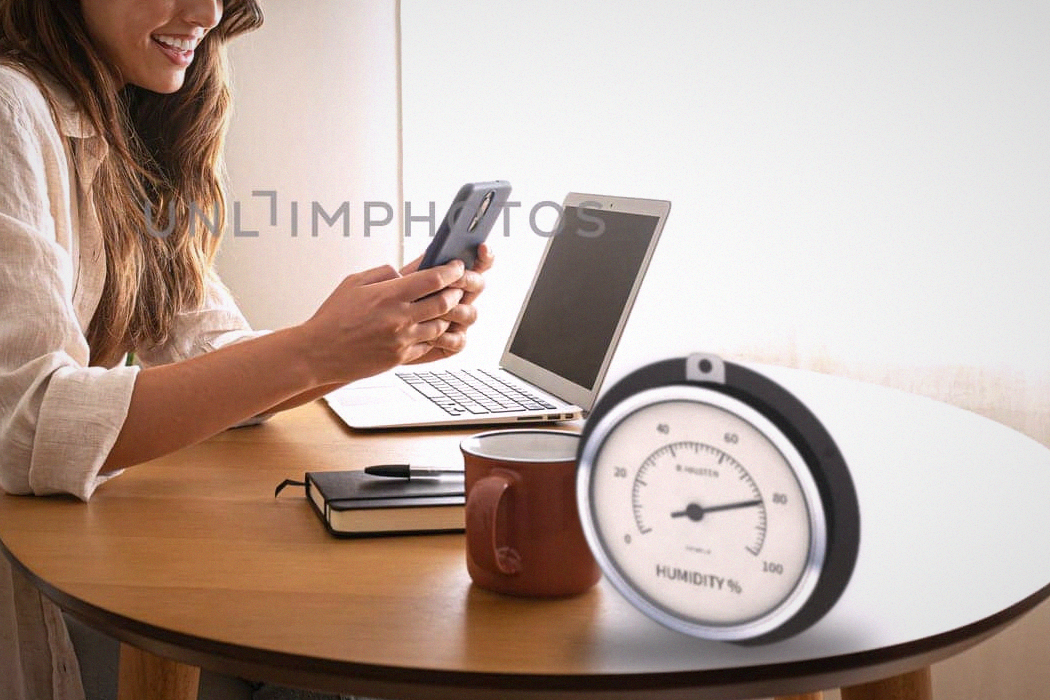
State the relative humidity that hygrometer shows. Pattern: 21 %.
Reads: 80 %
